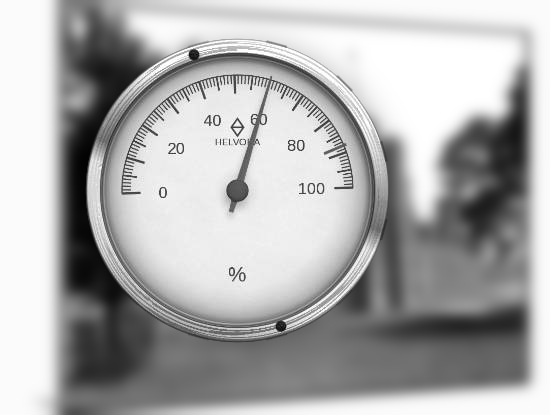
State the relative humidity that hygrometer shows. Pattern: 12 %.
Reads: 60 %
